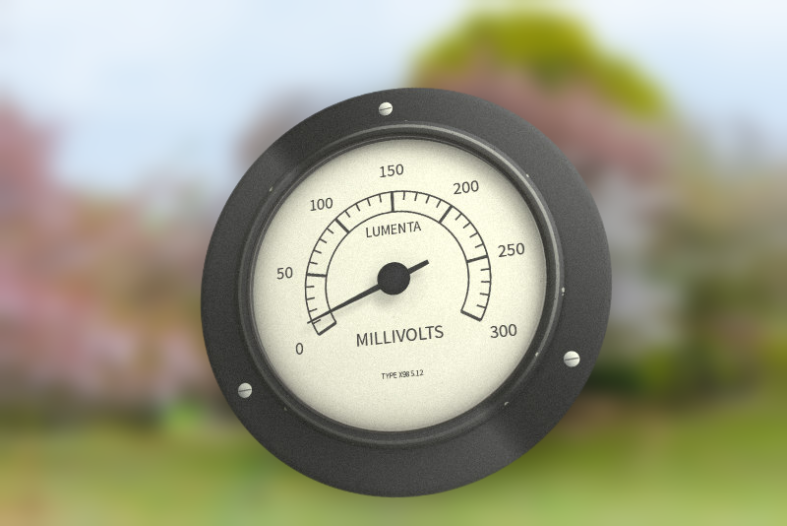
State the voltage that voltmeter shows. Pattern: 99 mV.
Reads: 10 mV
